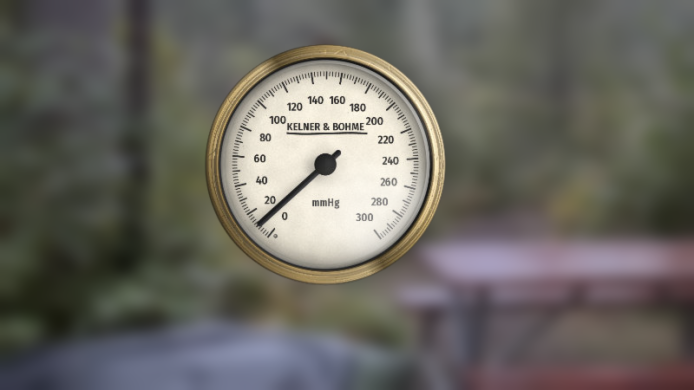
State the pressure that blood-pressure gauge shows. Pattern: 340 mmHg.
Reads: 10 mmHg
